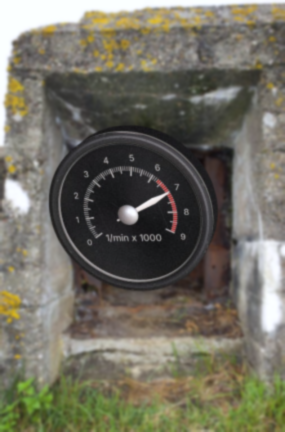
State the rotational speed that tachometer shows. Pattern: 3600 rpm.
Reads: 7000 rpm
